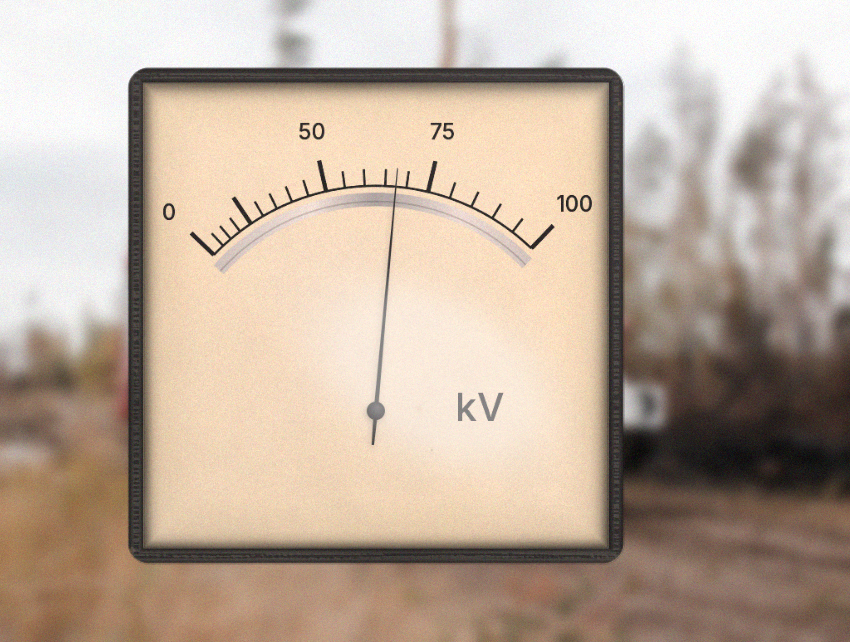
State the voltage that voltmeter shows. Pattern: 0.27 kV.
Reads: 67.5 kV
